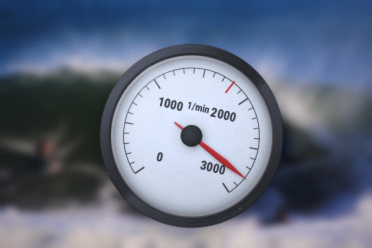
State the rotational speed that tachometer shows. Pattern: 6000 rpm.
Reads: 2800 rpm
